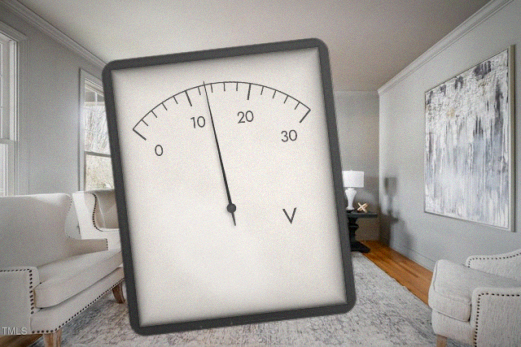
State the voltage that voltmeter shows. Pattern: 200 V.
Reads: 13 V
